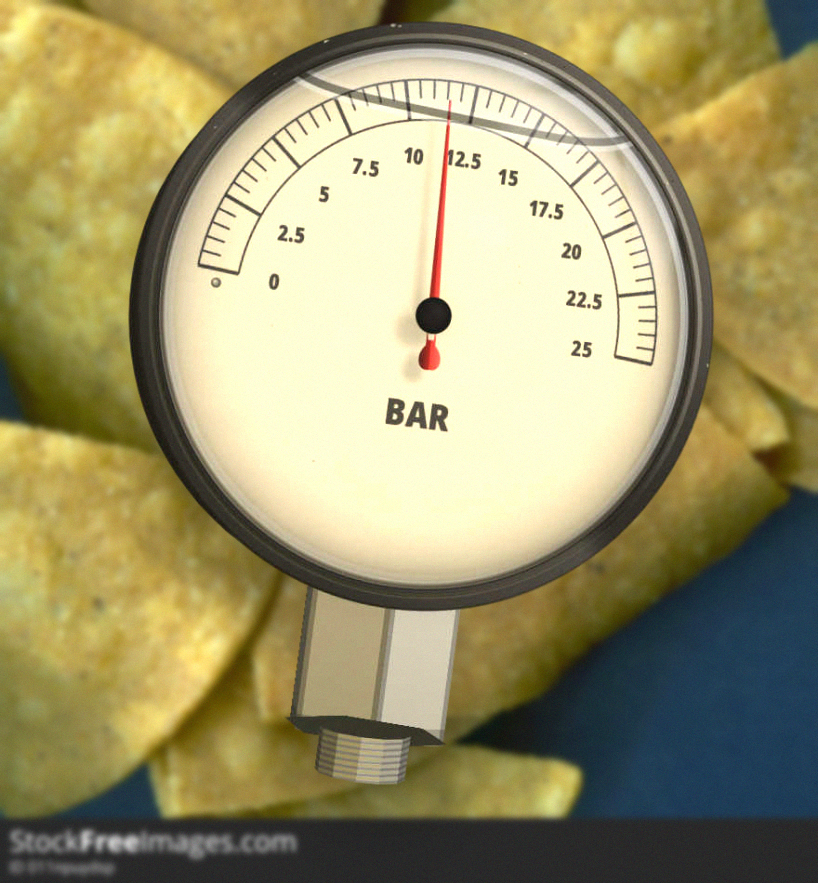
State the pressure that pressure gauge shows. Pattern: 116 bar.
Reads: 11.5 bar
